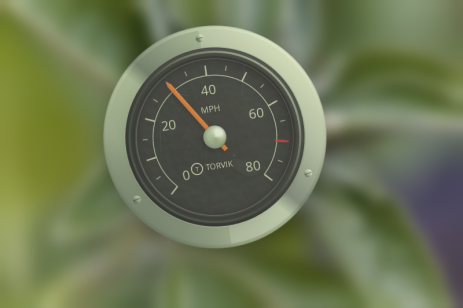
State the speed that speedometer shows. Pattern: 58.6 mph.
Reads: 30 mph
